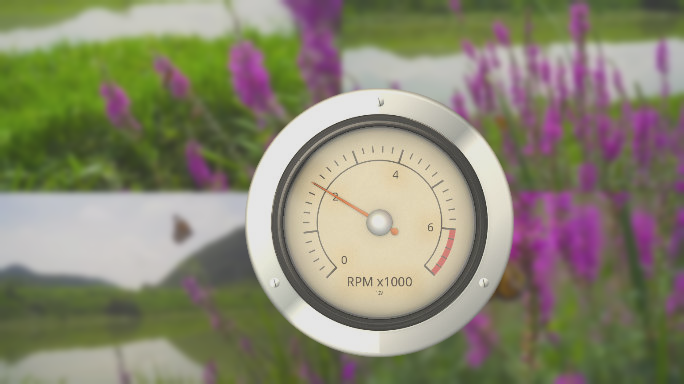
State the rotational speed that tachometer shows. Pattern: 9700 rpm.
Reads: 2000 rpm
